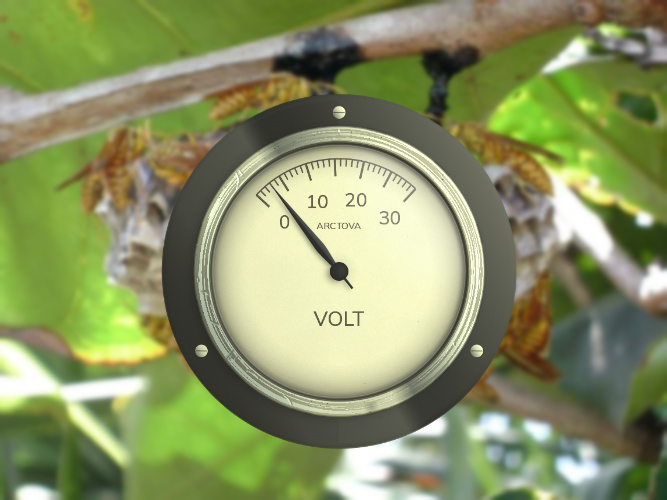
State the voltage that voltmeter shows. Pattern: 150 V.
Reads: 3 V
